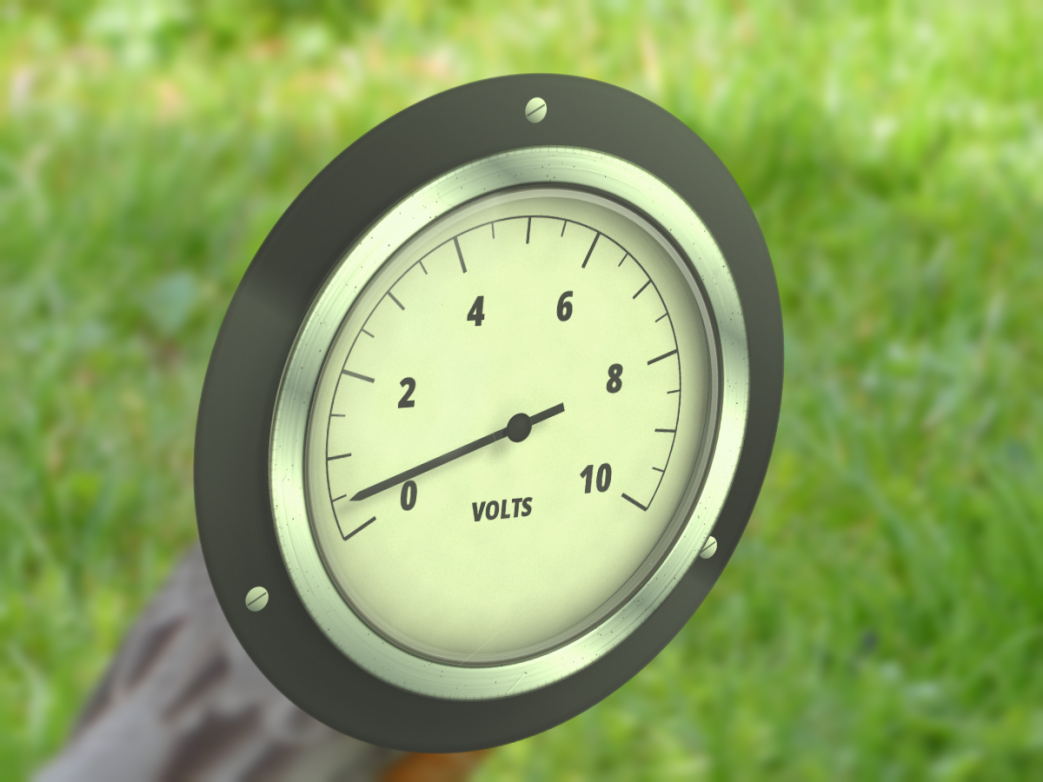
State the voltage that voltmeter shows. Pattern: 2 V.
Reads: 0.5 V
